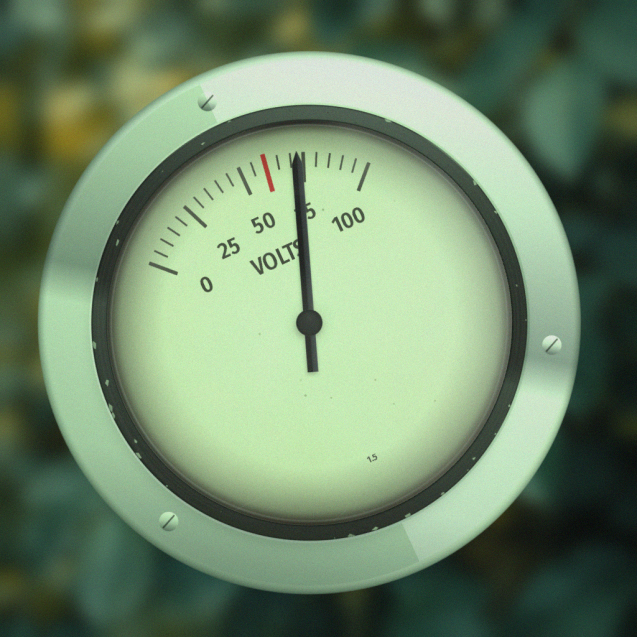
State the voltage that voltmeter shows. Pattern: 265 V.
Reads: 72.5 V
